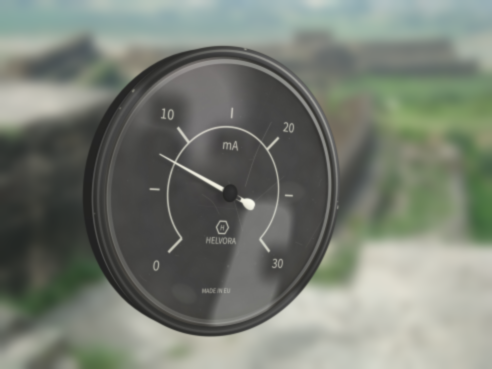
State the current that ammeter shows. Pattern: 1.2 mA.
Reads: 7.5 mA
